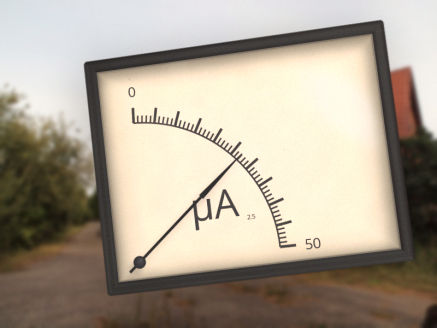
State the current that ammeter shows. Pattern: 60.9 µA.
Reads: 27 µA
